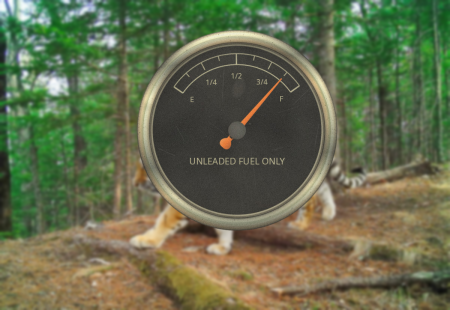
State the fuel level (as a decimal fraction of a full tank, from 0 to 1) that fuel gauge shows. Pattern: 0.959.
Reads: 0.875
